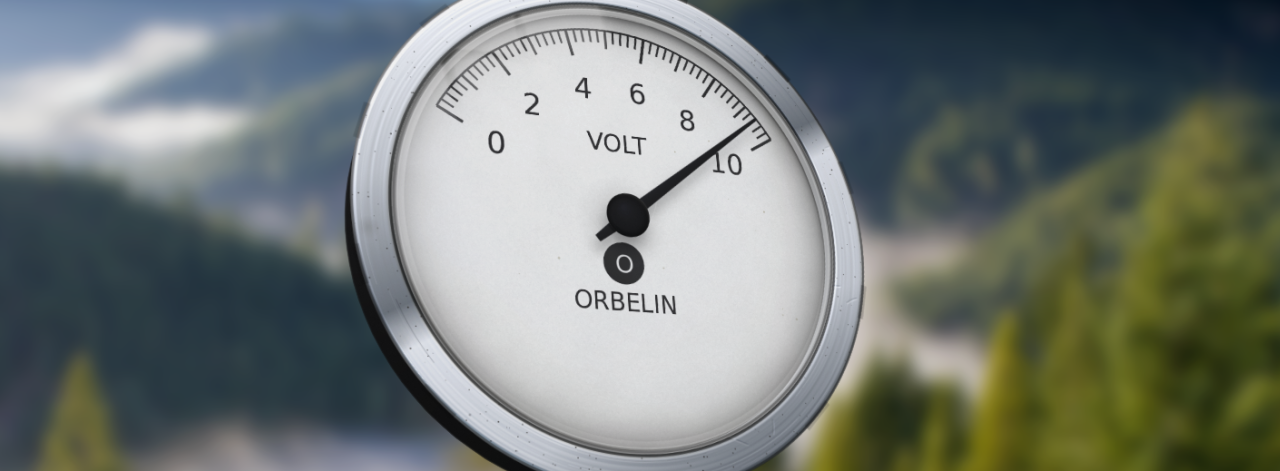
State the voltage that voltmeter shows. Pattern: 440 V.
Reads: 9.4 V
